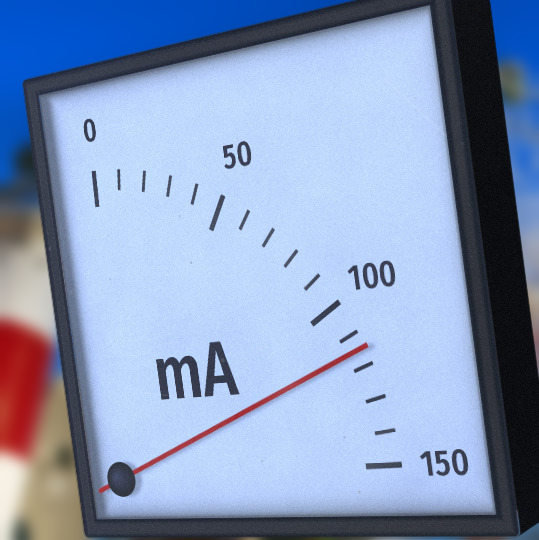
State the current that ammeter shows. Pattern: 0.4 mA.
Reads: 115 mA
